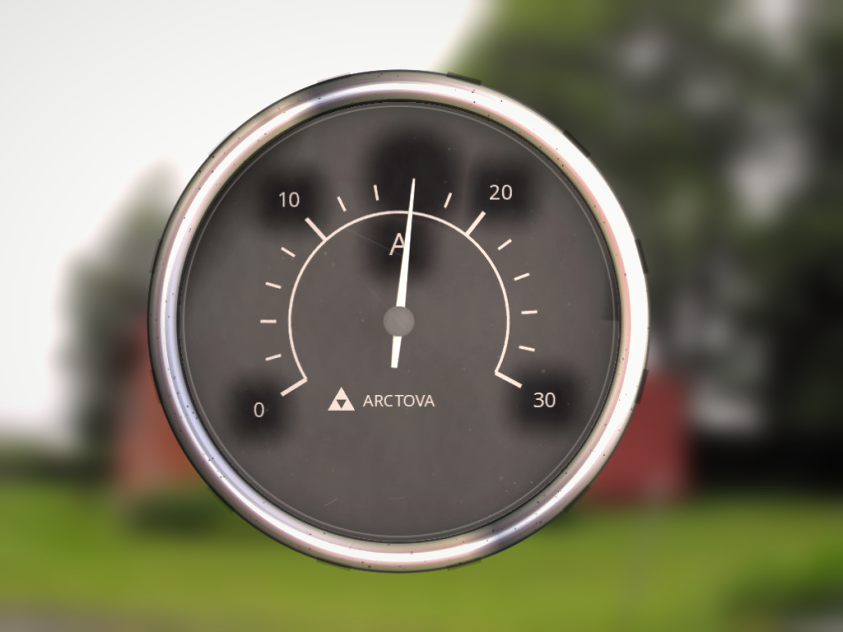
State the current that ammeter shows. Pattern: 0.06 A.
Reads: 16 A
